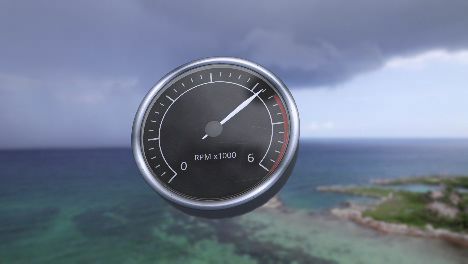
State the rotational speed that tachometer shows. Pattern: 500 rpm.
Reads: 4200 rpm
